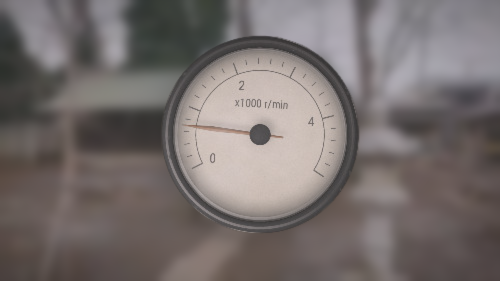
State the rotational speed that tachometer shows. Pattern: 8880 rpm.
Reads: 700 rpm
